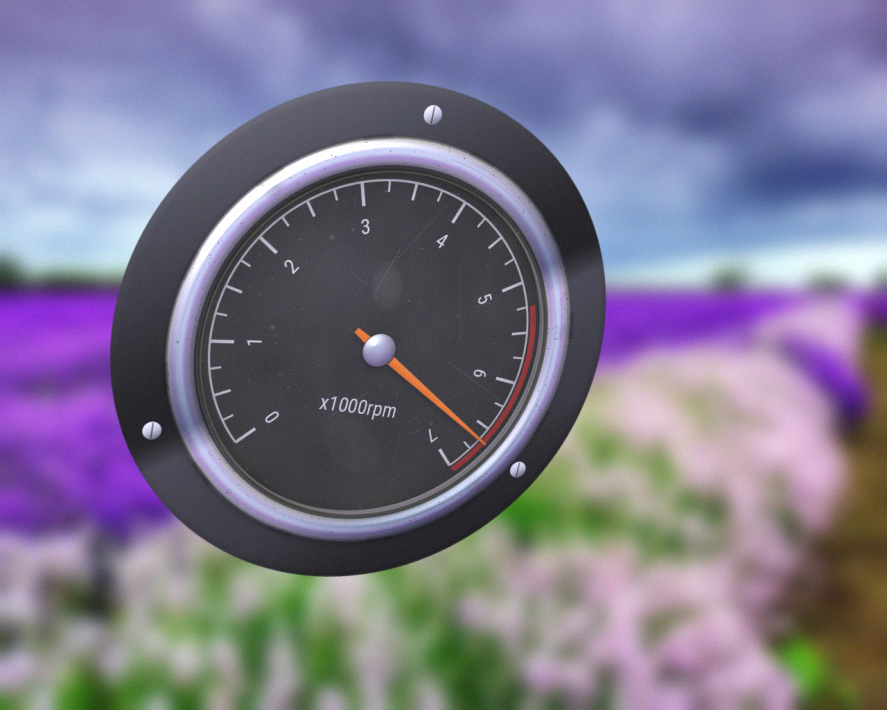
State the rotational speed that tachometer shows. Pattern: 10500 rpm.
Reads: 6625 rpm
